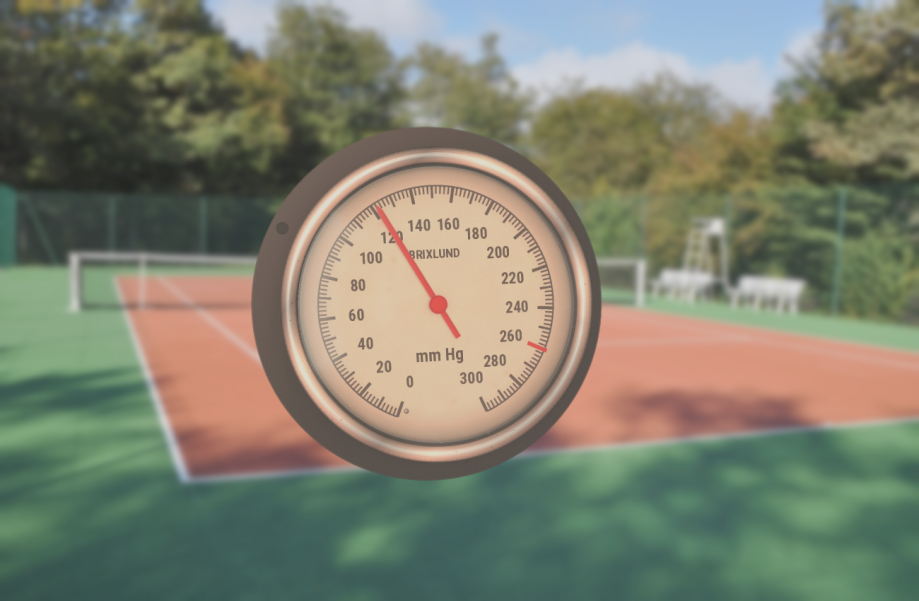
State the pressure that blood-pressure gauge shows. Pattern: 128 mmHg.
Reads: 122 mmHg
